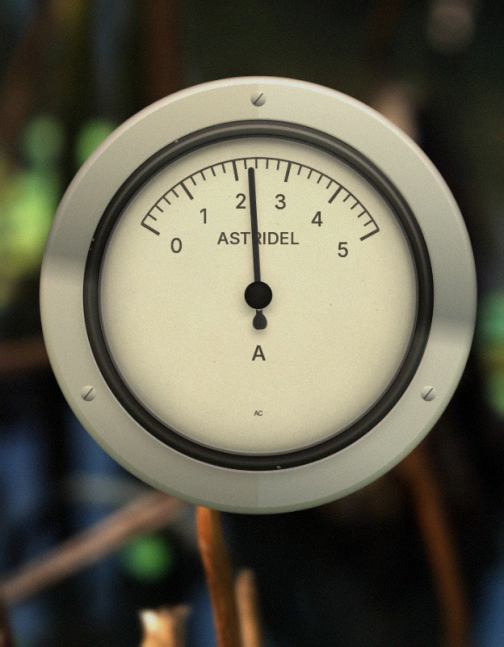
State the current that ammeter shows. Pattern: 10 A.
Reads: 2.3 A
